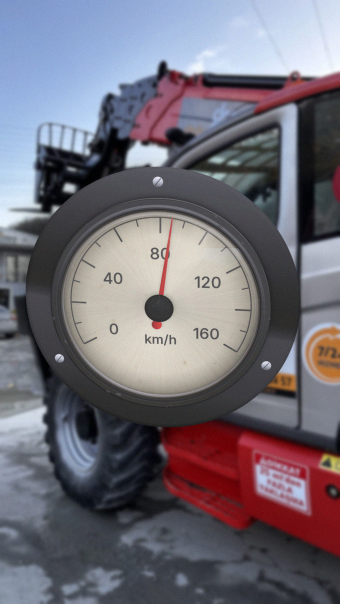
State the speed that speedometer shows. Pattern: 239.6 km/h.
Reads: 85 km/h
